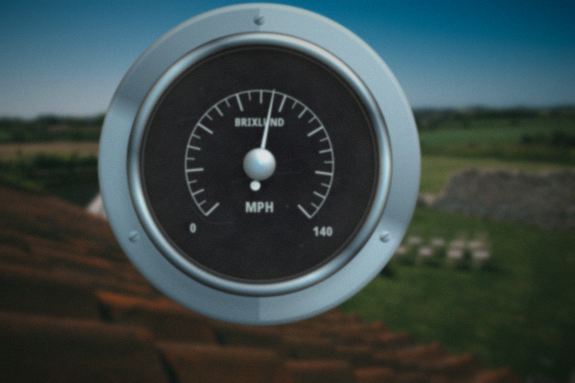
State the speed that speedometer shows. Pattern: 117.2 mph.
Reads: 75 mph
